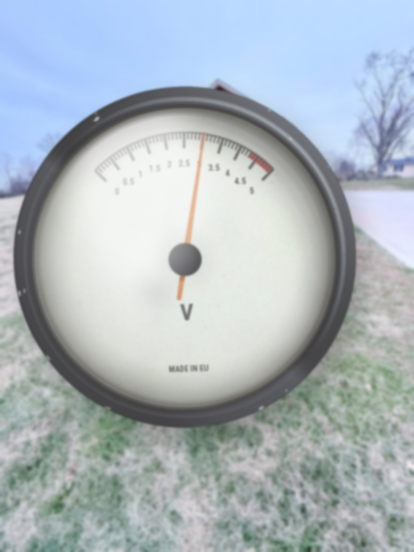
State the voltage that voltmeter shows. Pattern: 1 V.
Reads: 3 V
